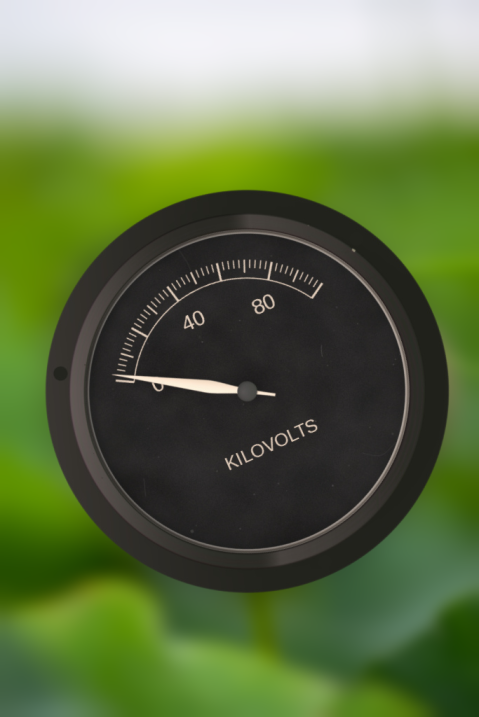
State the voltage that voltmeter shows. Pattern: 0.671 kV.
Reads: 2 kV
